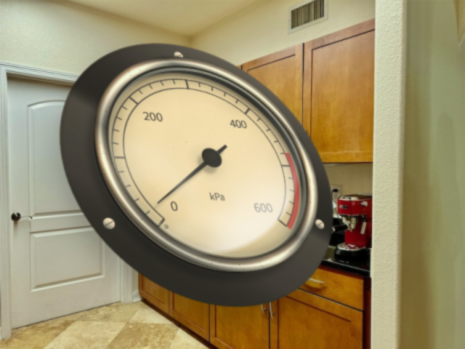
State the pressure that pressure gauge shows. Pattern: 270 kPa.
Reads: 20 kPa
